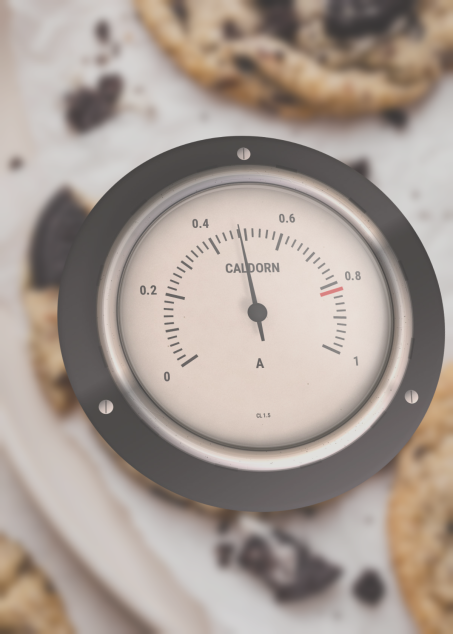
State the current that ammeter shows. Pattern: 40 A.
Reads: 0.48 A
